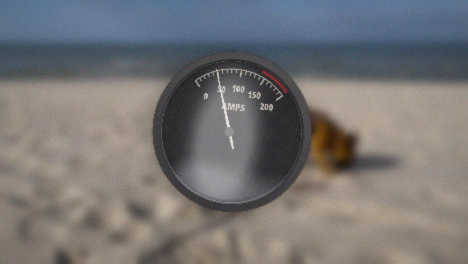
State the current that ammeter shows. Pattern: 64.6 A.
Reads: 50 A
